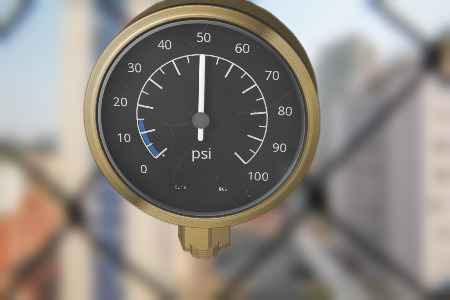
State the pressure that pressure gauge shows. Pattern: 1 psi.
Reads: 50 psi
